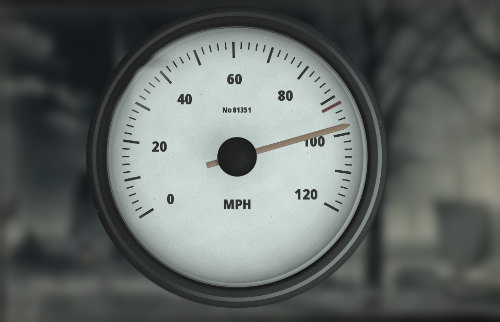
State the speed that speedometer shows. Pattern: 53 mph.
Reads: 98 mph
